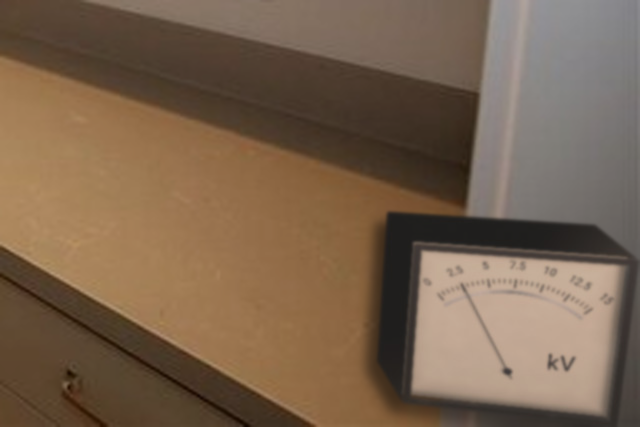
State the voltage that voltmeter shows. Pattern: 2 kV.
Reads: 2.5 kV
